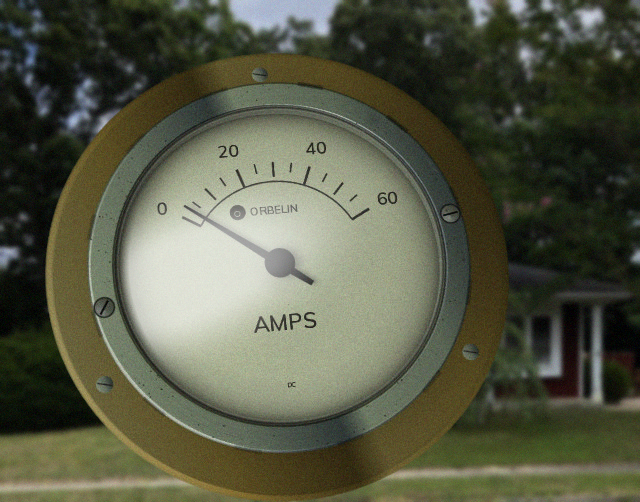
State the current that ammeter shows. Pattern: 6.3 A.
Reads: 2.5 A
